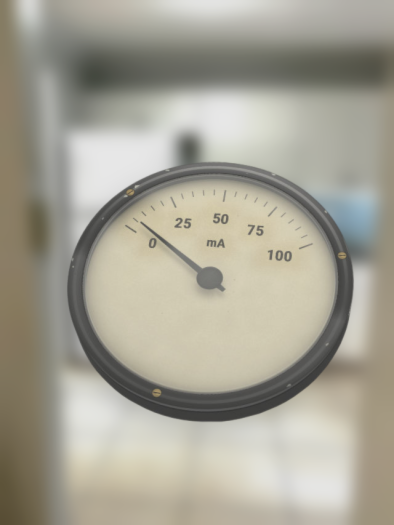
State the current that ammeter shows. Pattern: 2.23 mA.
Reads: 5 mA
